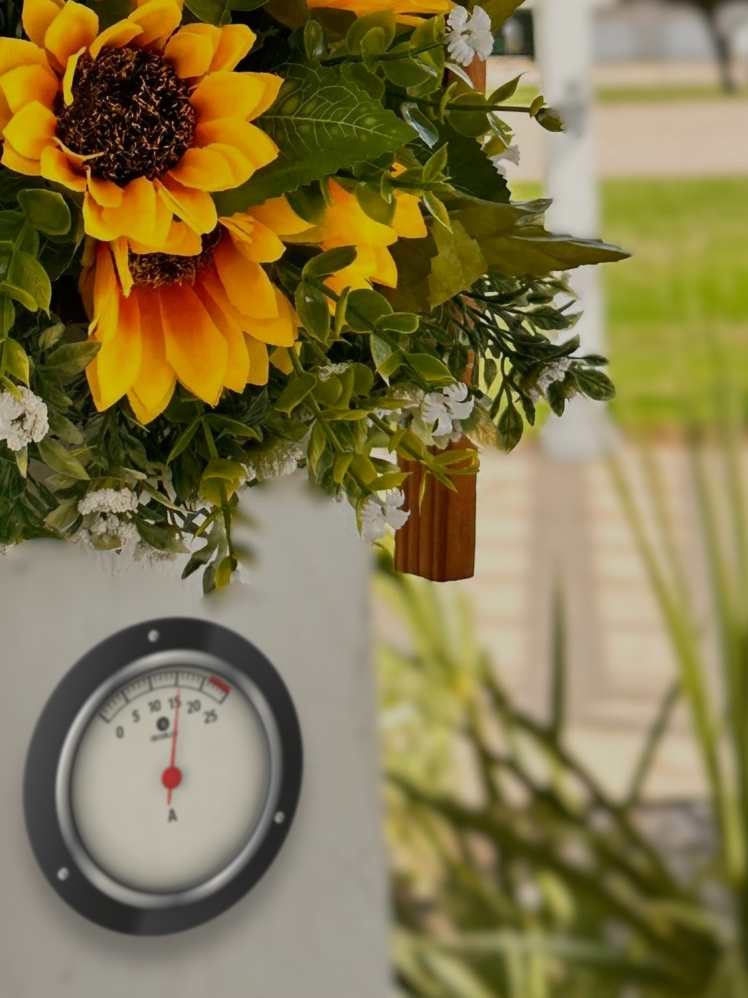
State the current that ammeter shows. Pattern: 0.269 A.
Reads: 15 A
